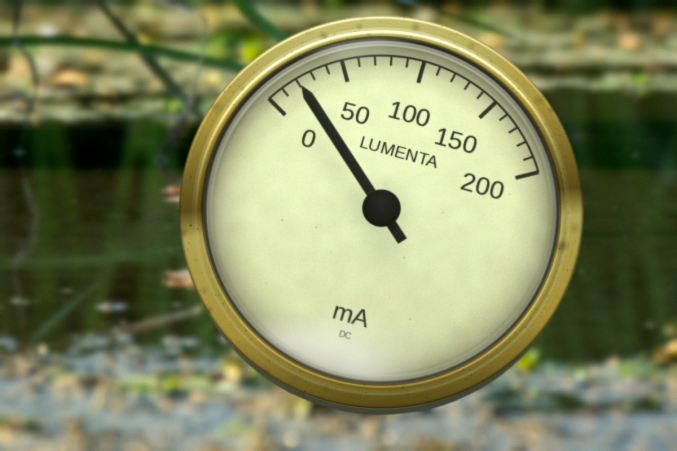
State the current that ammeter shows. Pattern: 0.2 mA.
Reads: 20 mA
